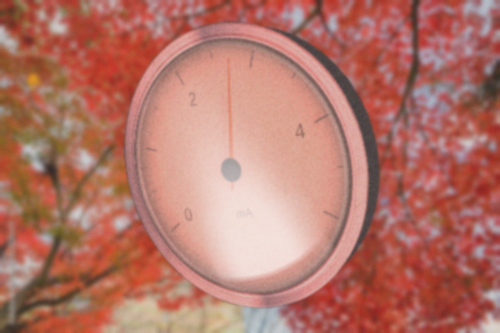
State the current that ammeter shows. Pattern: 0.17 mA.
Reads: 2.75 mA
